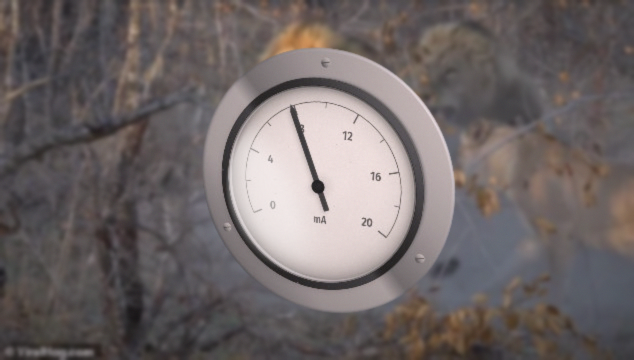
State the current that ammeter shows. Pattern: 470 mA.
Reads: 8 mA
